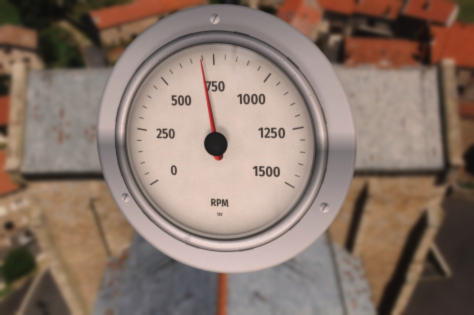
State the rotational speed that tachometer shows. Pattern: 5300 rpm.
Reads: 700 rpm
